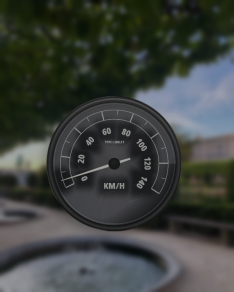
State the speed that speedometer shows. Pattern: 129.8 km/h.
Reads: 5 km/h
